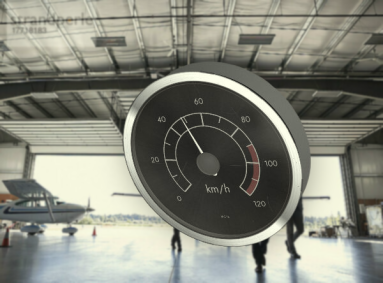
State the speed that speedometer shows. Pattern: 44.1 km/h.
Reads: 50 km/h
